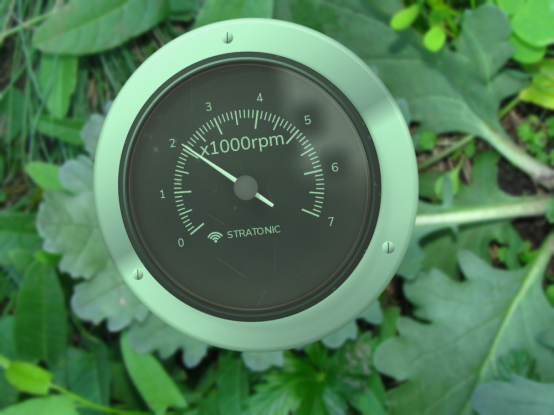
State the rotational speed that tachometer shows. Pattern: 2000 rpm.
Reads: 2100 rpm
